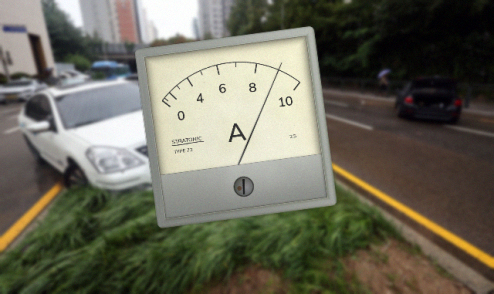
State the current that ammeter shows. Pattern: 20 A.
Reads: 9 A
